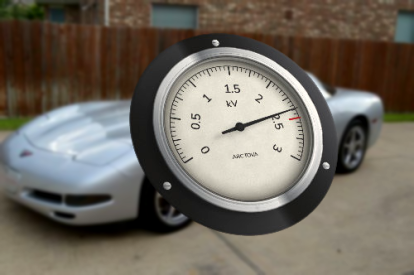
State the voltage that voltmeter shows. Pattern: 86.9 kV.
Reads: 2.4 kV
